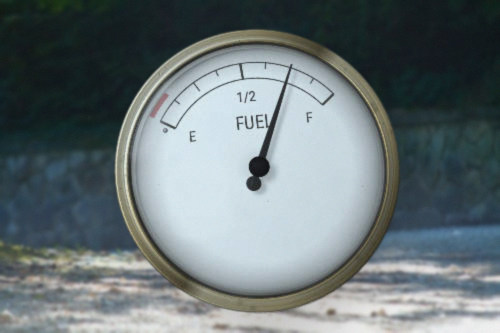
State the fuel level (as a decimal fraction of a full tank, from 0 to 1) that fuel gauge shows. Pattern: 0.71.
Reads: 0.75
